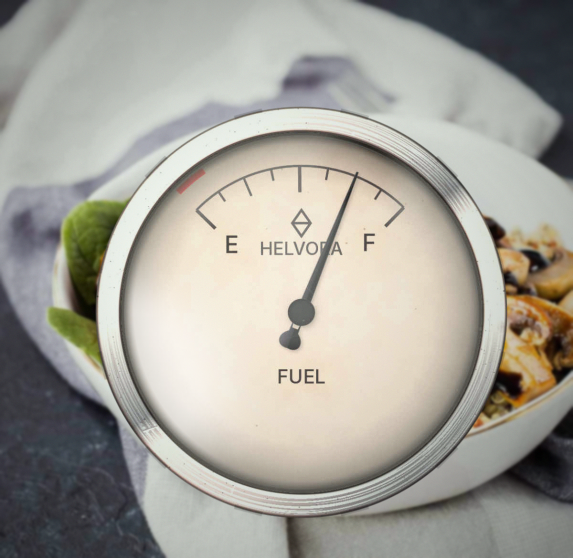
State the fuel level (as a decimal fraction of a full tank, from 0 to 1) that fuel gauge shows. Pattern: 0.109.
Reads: 0.75
